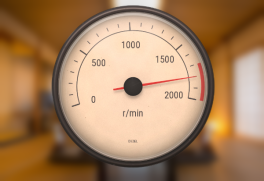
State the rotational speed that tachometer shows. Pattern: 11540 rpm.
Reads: 1800 rpm
